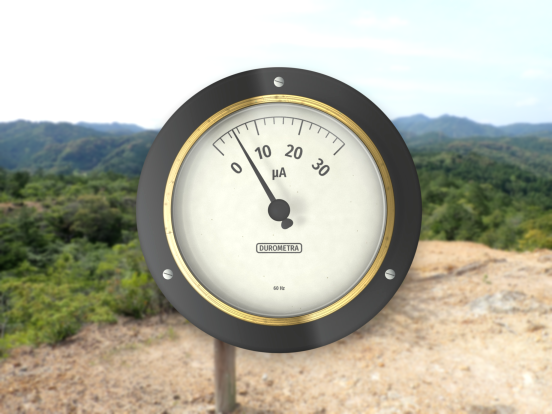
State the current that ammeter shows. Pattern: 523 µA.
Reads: 5 µA
